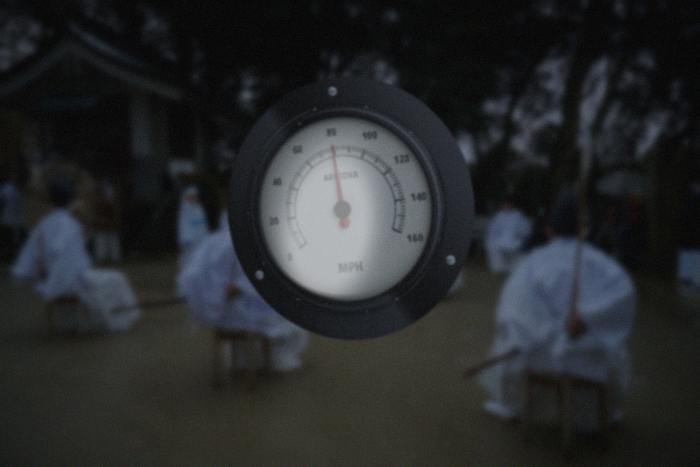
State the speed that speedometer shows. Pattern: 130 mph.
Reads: 80 mph
